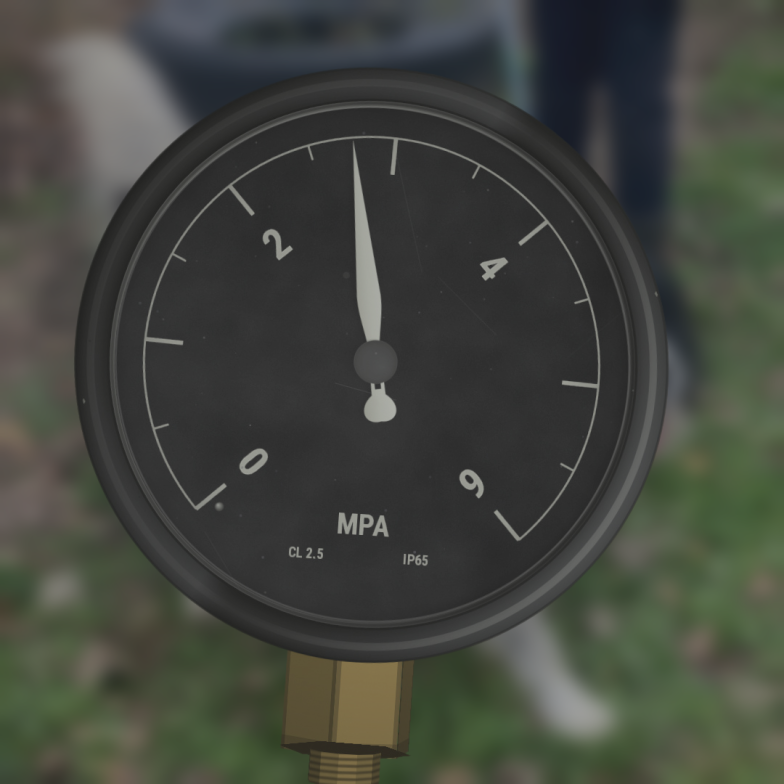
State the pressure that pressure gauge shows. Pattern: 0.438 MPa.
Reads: 2.75 MPa
